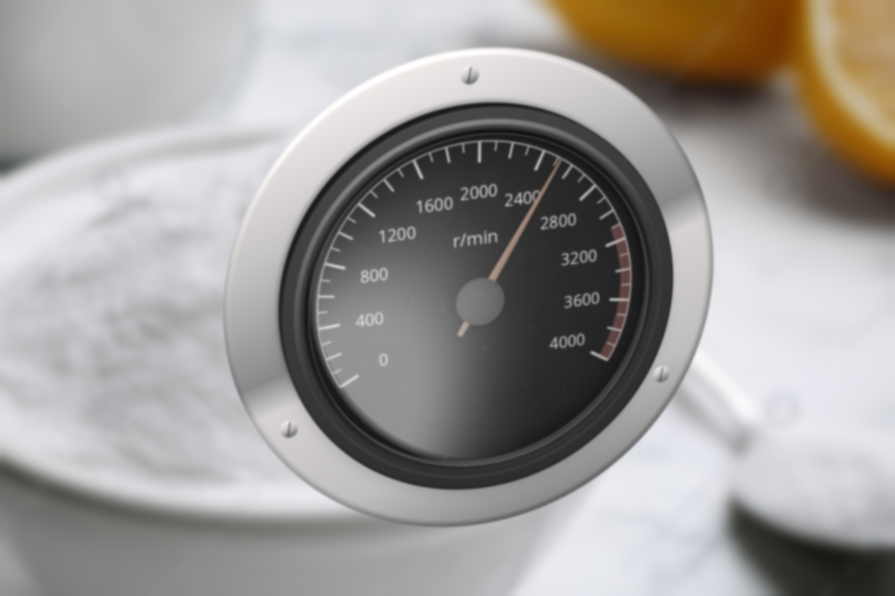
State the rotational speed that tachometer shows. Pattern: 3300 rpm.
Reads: 2500 rpm
